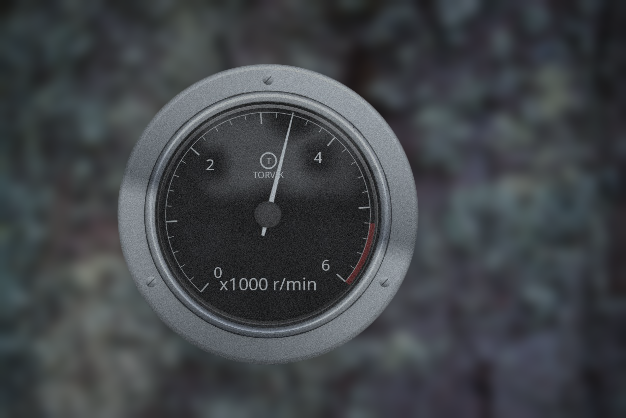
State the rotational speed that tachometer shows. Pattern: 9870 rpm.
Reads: 3400 rpm
